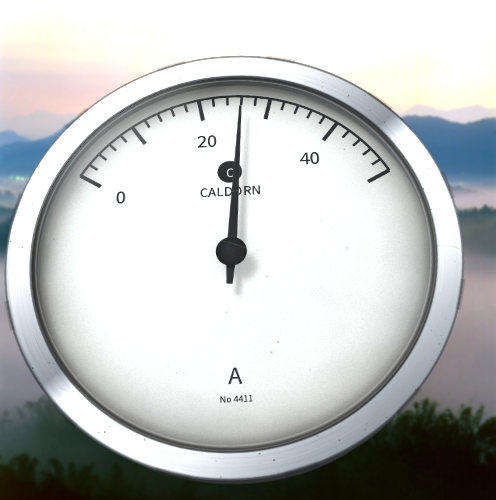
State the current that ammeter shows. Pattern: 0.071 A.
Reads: 26 A
